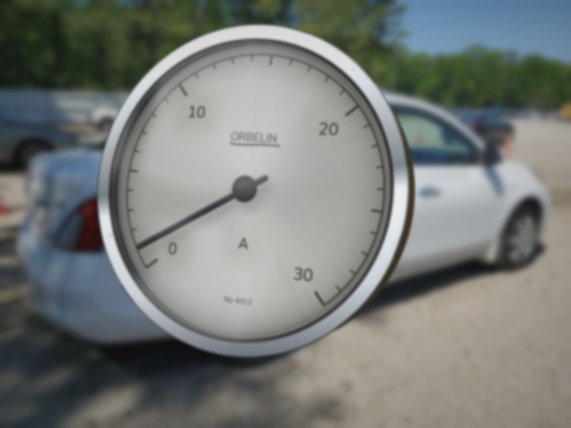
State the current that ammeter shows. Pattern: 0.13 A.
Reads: 1 A
